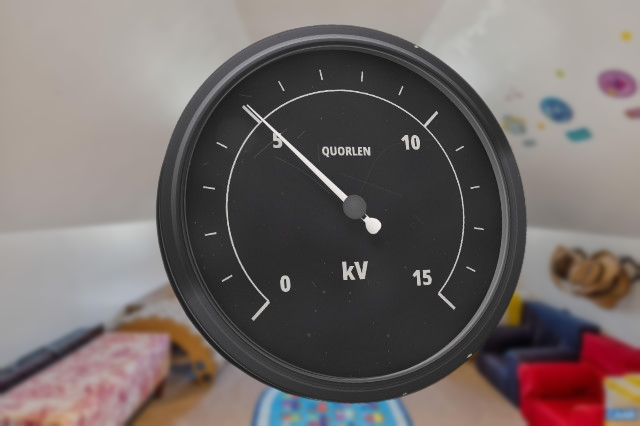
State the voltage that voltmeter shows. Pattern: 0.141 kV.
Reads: 5 kV
